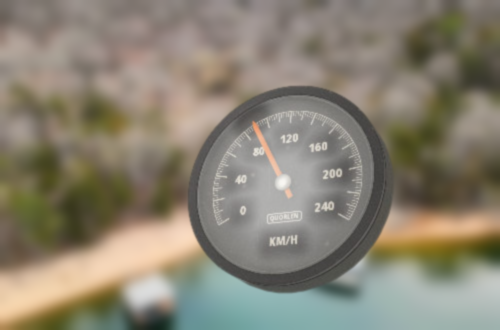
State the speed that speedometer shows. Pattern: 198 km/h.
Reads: 90 km/h
